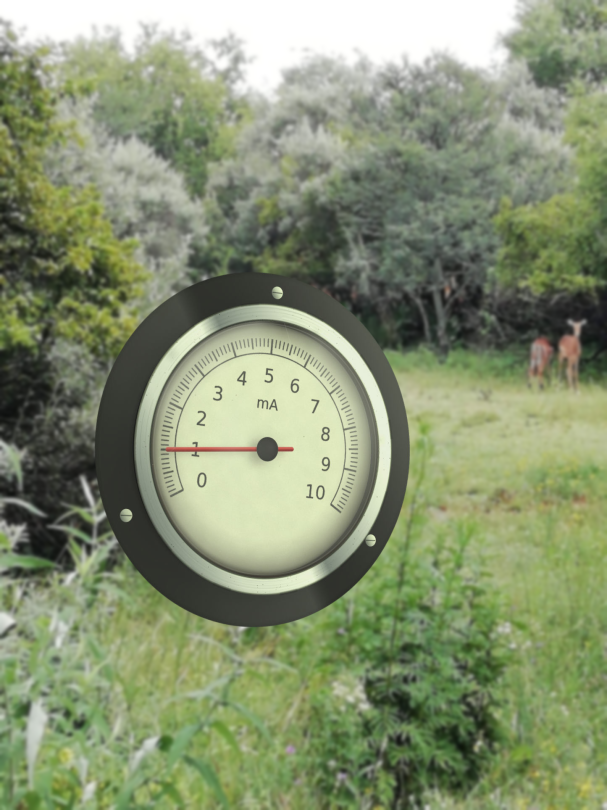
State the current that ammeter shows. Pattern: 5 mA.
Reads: 1 mA
